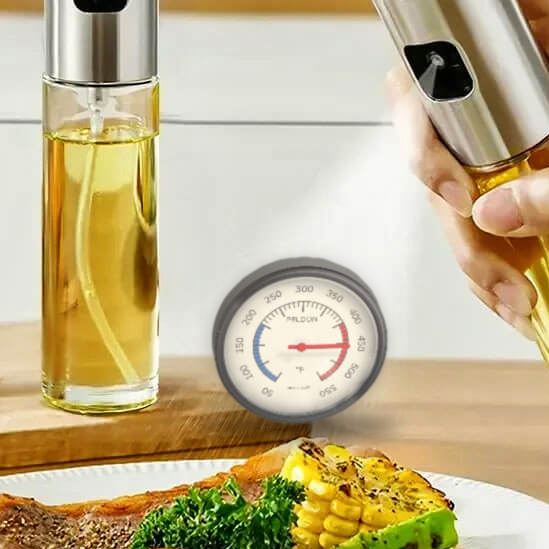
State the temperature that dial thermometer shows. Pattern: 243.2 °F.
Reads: 450 °F
